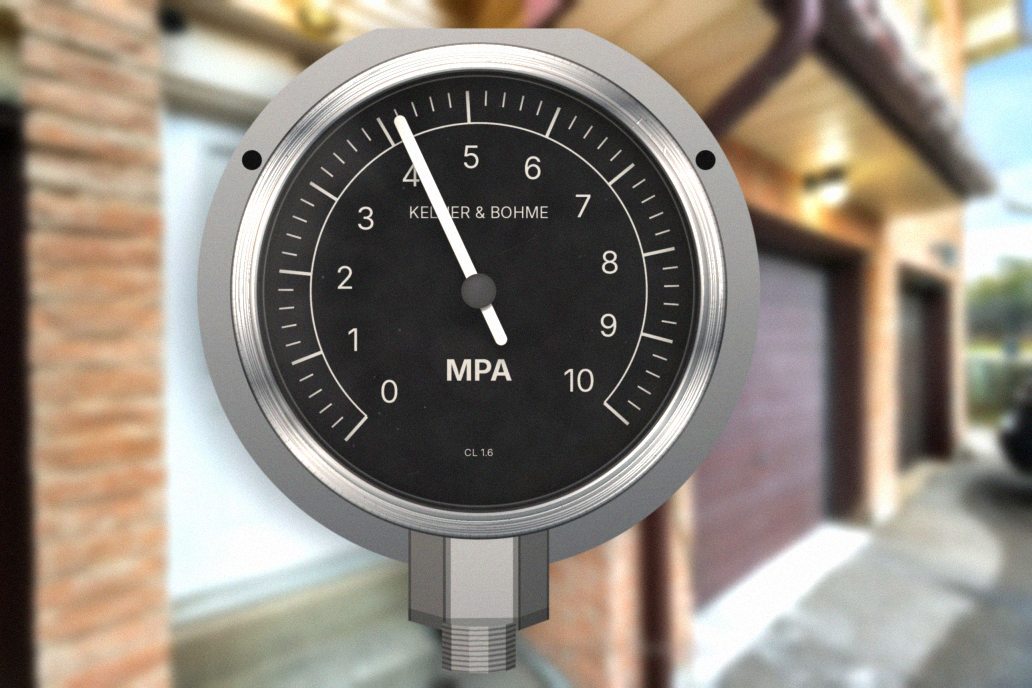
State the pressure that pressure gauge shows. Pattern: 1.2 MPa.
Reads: 4.2 MPa
